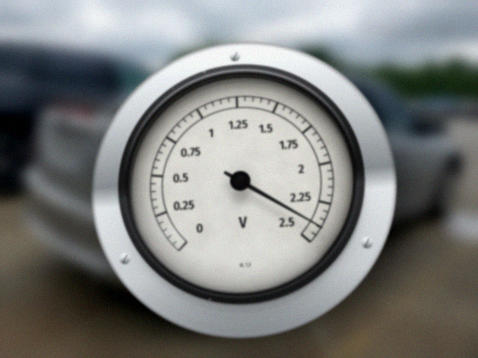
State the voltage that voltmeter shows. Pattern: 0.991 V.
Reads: 2.4 V
